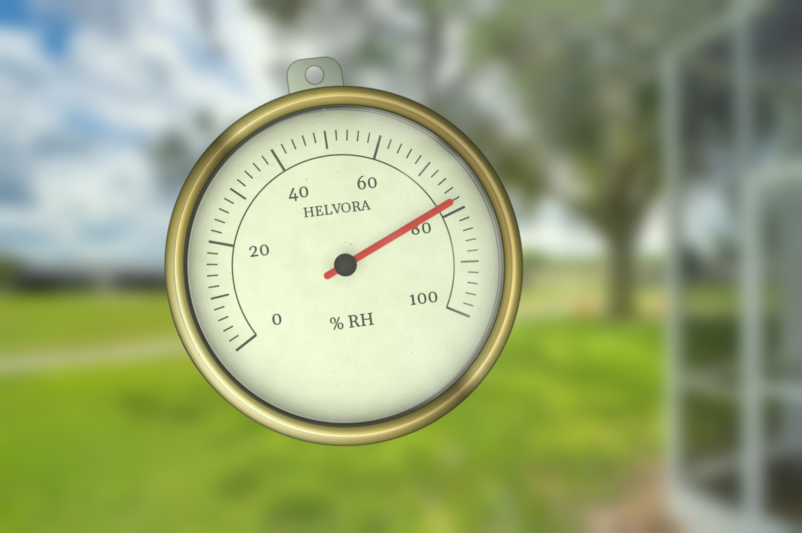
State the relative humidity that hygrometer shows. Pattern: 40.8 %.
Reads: 78 %
